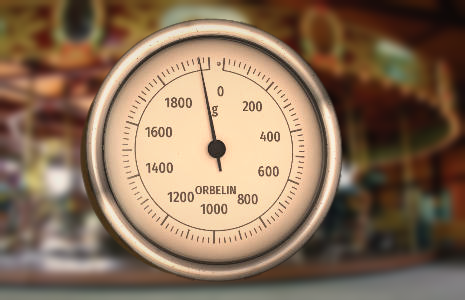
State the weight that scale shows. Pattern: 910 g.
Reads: 1960 g
